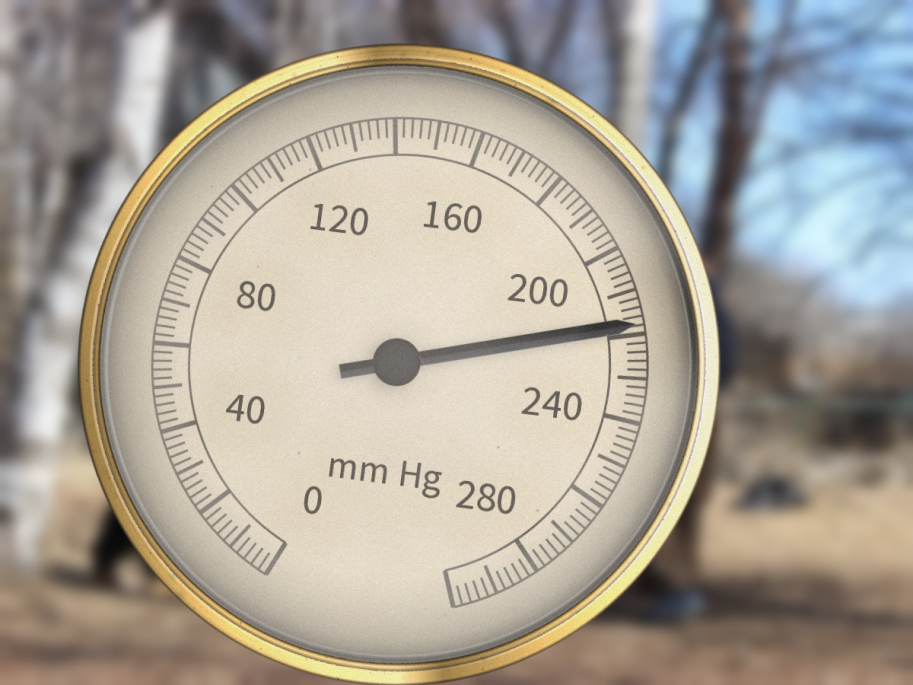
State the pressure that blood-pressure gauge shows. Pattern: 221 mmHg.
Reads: 218 mmHg
